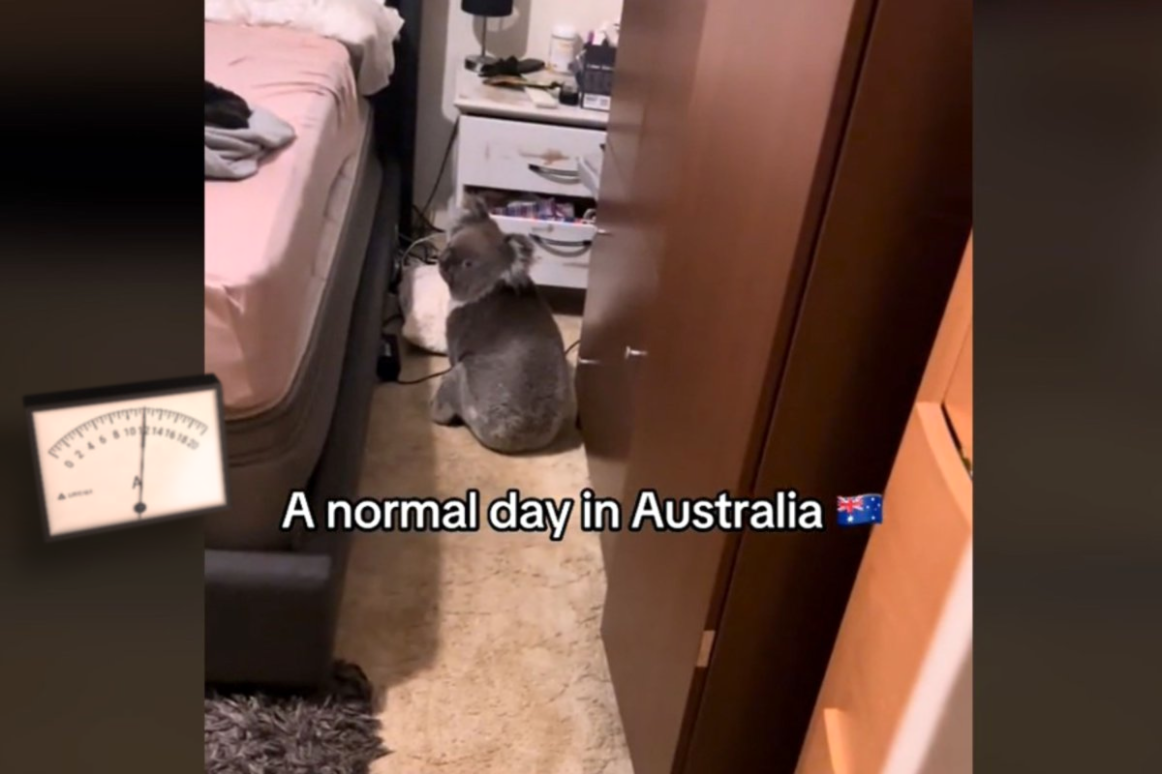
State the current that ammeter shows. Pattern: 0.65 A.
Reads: 12 A
